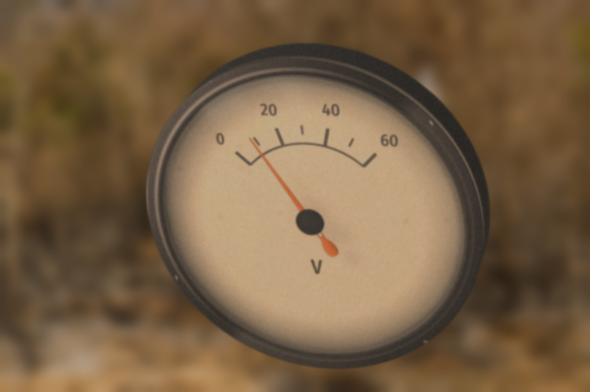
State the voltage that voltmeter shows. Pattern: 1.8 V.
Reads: 10 V
